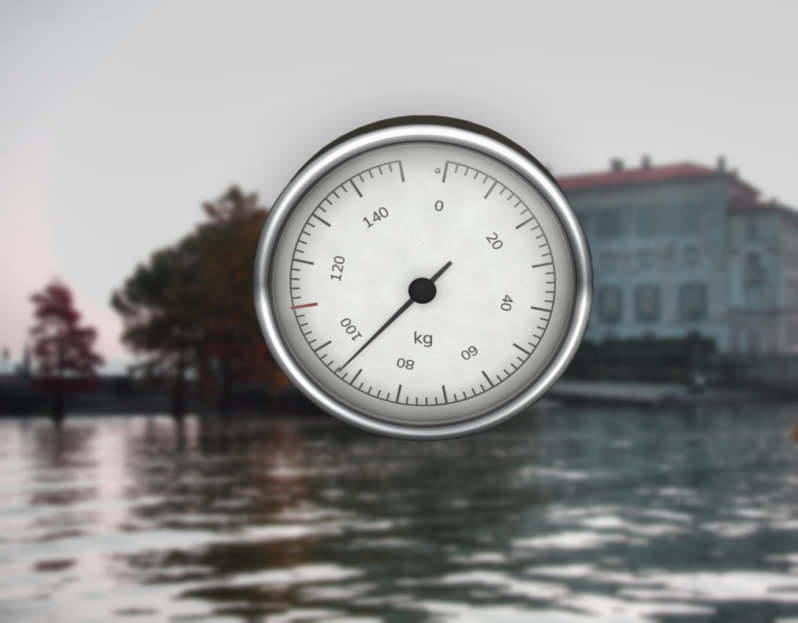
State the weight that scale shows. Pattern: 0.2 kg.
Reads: 94 kg
